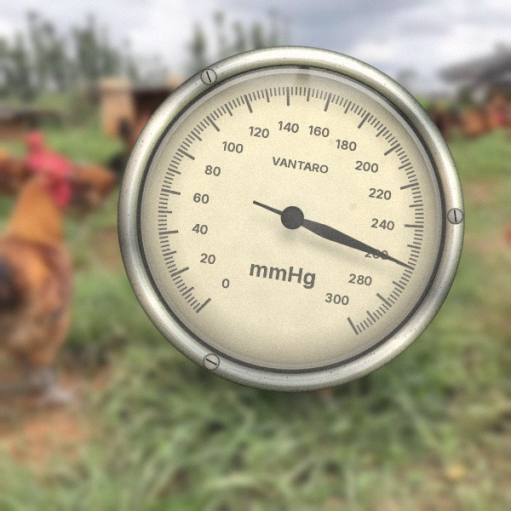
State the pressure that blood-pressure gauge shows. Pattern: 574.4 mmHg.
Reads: 260 mmHg
